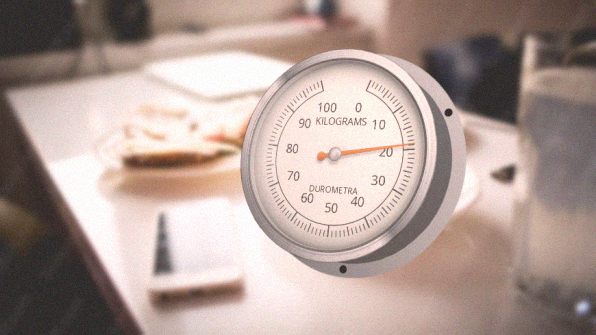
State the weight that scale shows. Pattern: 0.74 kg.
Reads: 19 kg
